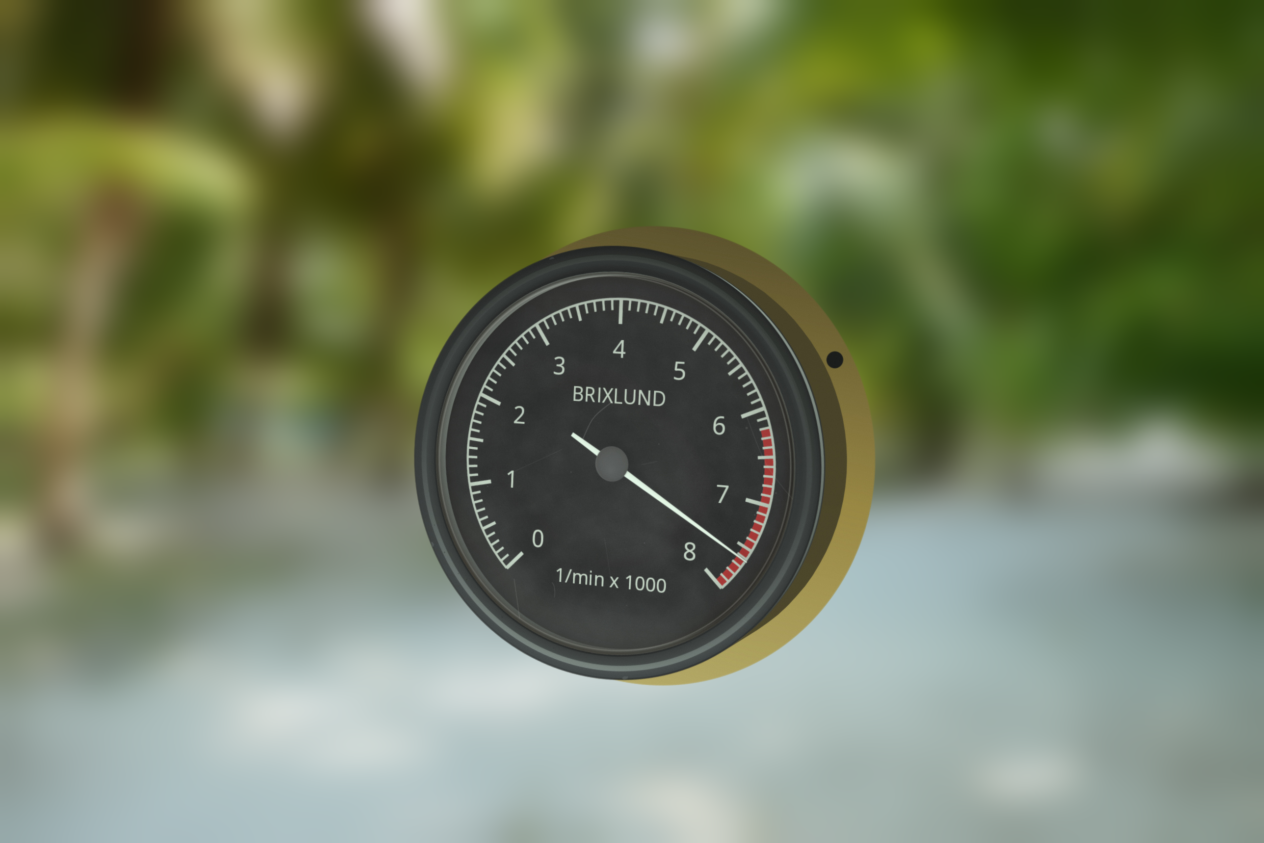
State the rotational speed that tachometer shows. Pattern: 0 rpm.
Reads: 7600 rpm
